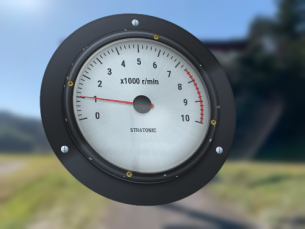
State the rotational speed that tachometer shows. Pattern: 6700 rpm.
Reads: 1000 rpm
